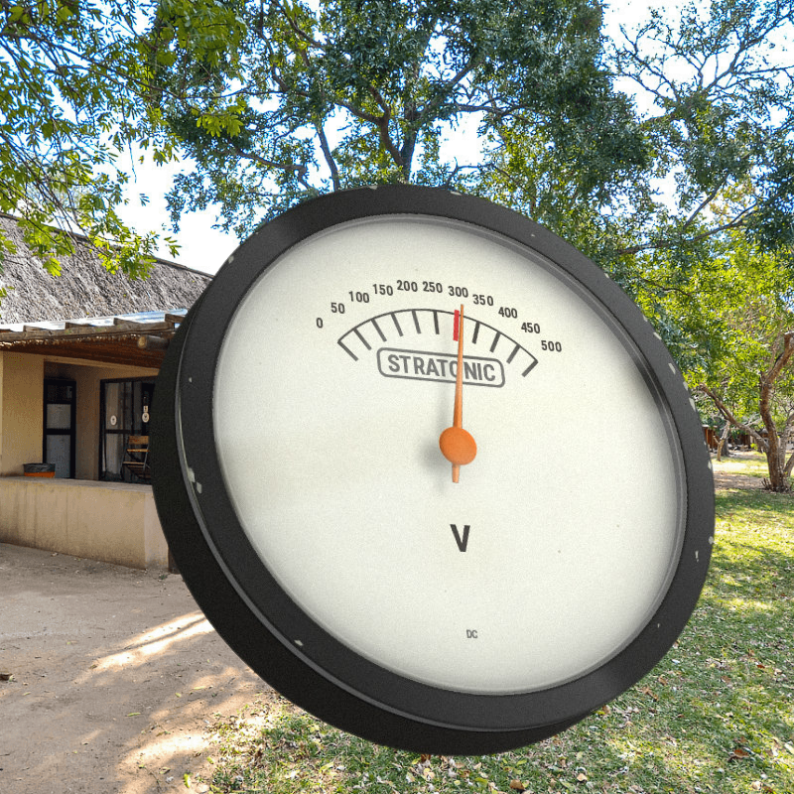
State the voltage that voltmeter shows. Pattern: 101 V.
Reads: 300 V
